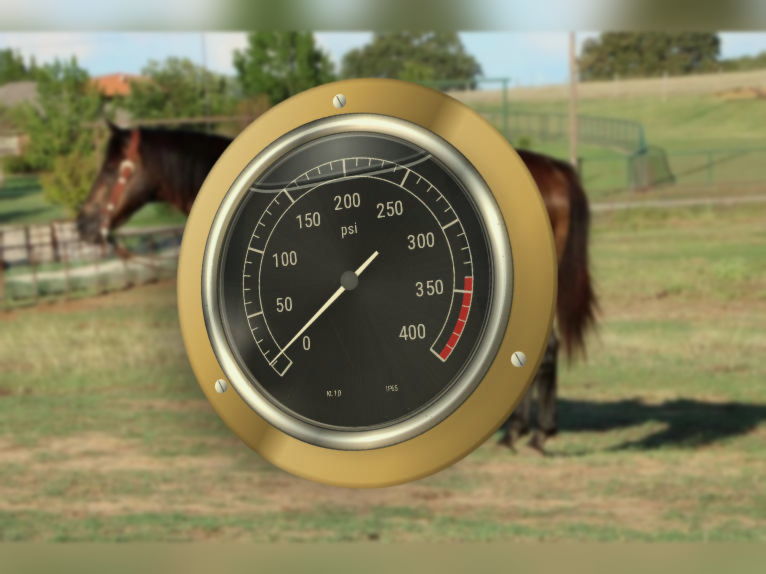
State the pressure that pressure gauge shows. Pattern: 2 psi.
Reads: 10 psi
